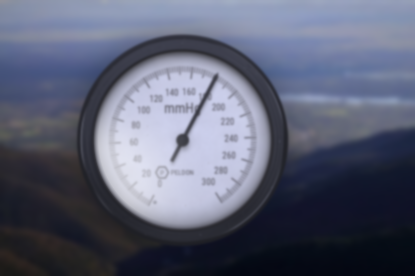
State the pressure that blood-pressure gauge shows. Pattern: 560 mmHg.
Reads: 180 mmHg
